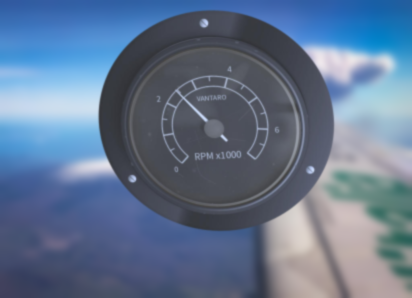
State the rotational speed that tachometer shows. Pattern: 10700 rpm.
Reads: 2500 rpm
